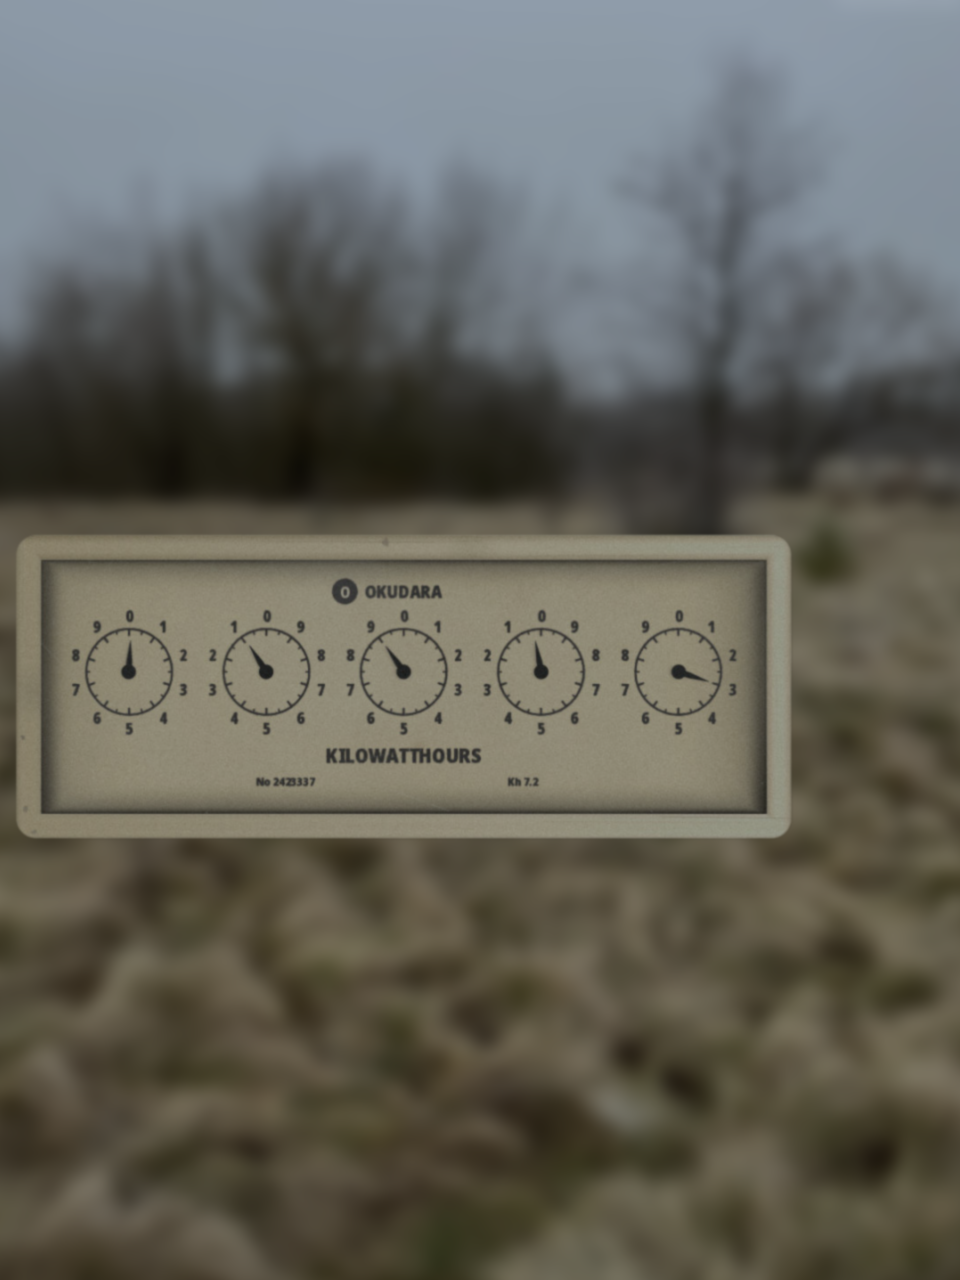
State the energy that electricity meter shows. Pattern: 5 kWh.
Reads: 903 kWh
